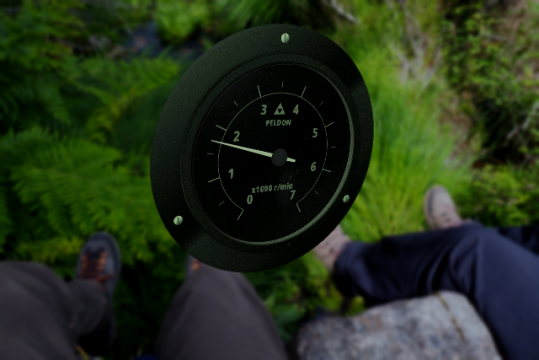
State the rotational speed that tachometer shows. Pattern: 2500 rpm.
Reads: 1750 rpm
